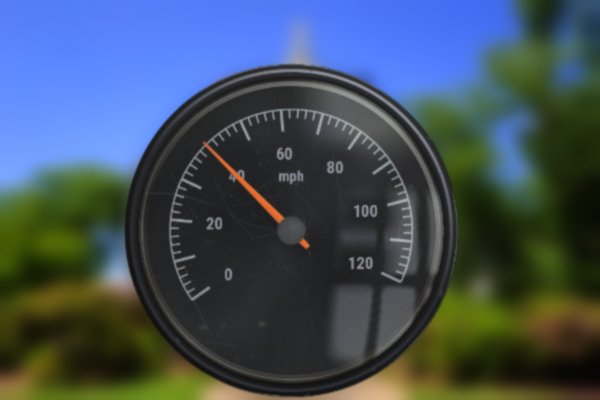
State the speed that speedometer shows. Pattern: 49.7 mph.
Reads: 40 mph
